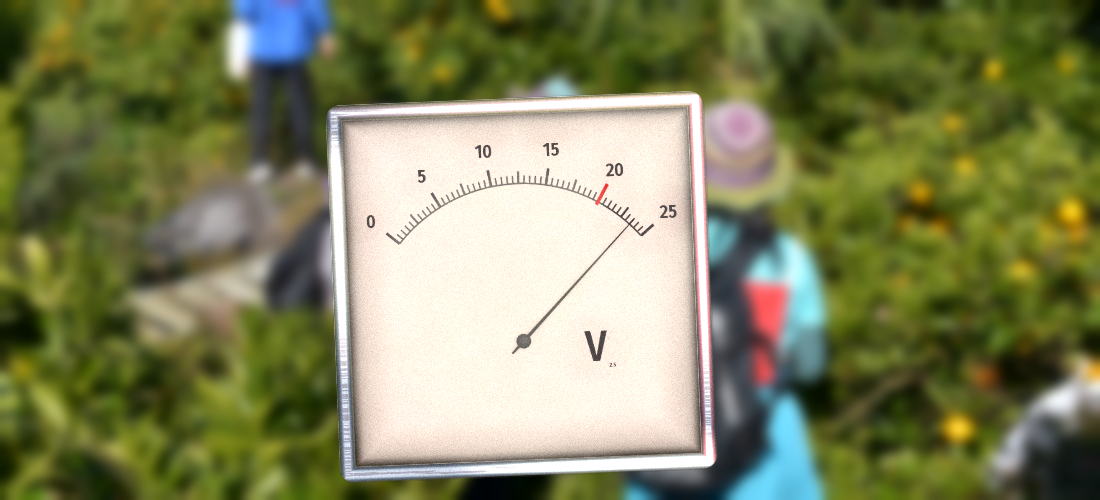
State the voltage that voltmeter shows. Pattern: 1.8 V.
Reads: 23.5 V
